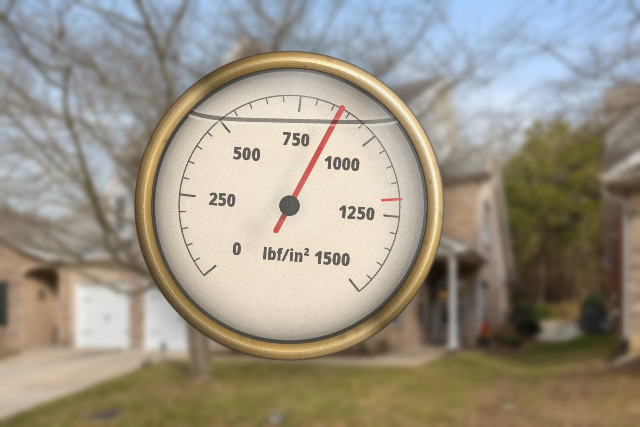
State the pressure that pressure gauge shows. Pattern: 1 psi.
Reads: 875 psi
